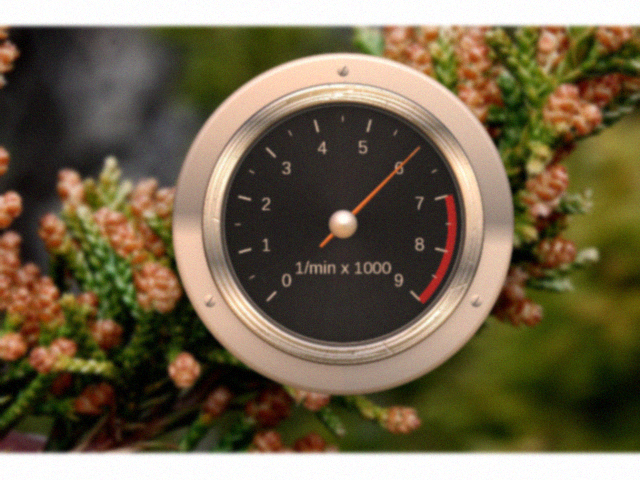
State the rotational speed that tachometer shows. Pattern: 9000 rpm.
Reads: 6000 rpm
